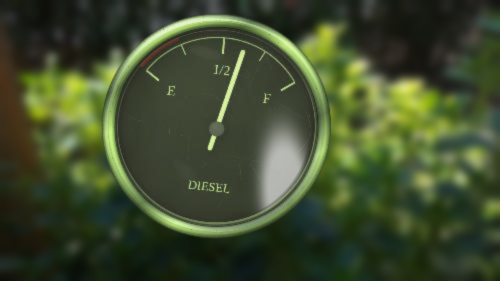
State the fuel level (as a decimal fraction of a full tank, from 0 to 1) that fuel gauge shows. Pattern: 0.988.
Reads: 0.625
